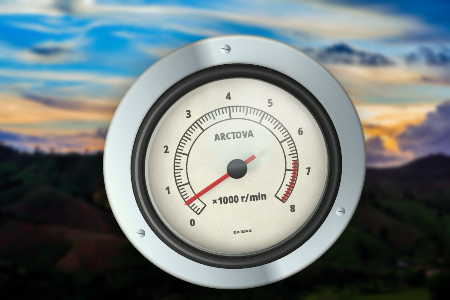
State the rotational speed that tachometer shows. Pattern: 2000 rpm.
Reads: 500 rpm
